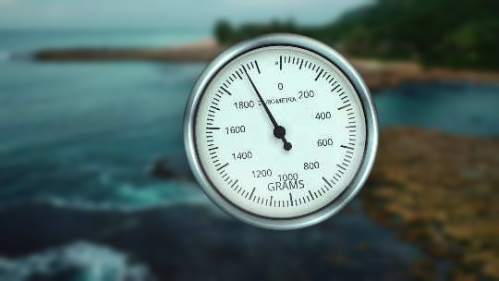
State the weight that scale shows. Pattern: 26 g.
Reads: 1940 g
